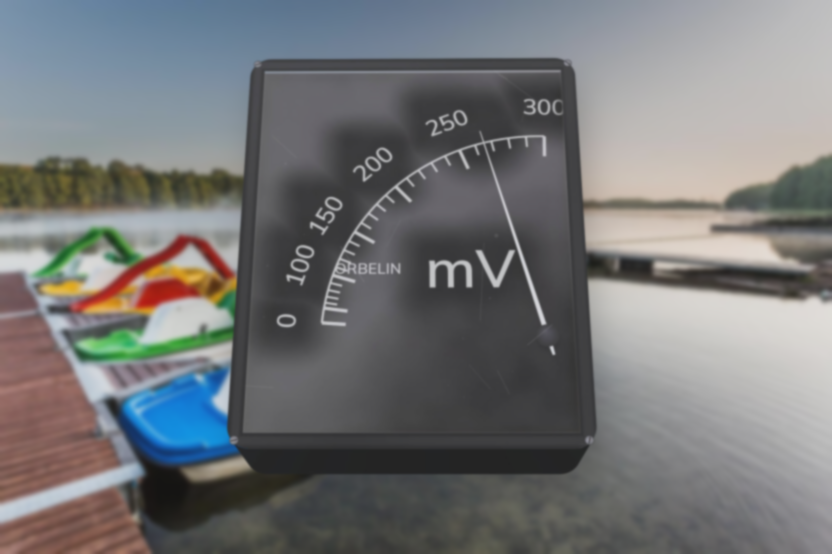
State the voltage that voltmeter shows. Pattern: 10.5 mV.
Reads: 265 mV
